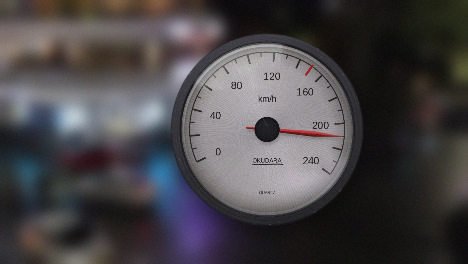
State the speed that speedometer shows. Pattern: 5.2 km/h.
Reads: 210 km/h
